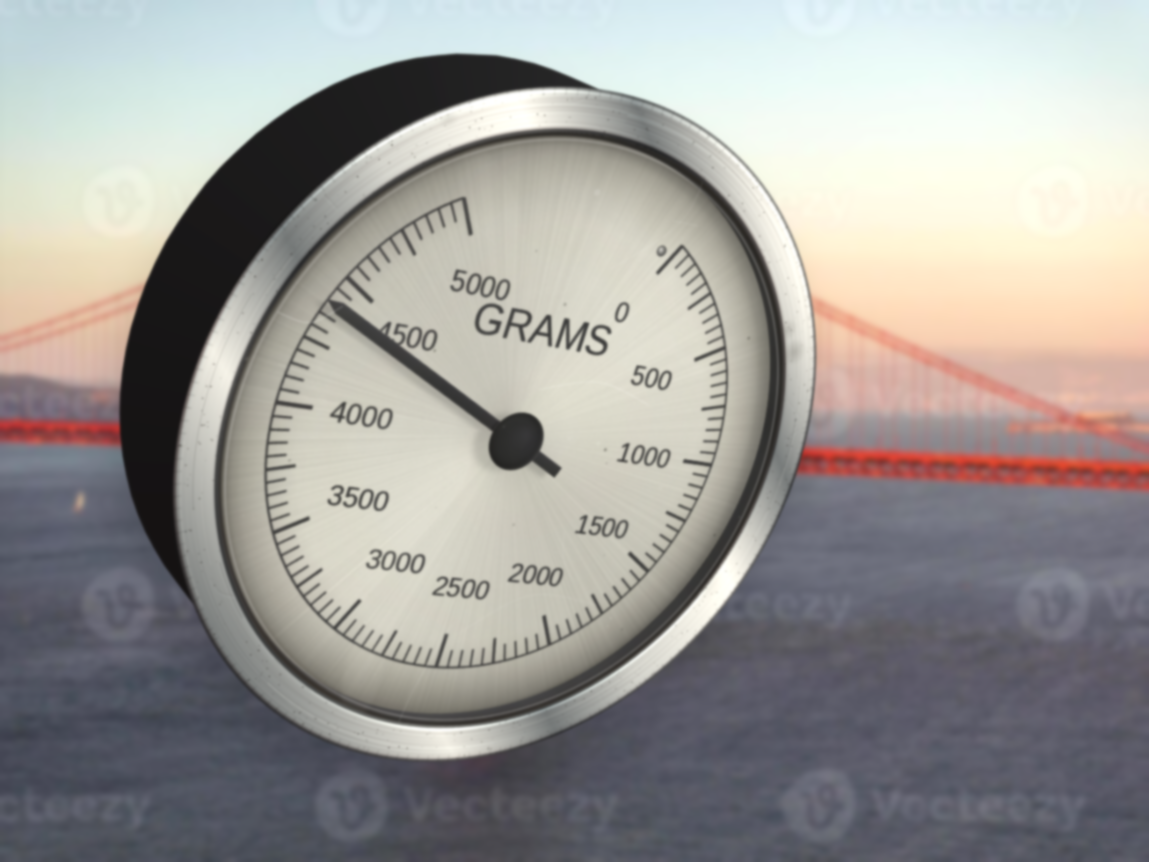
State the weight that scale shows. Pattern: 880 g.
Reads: 4400 g
